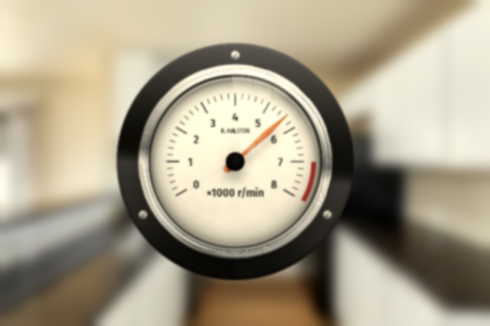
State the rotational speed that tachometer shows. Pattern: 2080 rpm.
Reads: 5600 rpm
